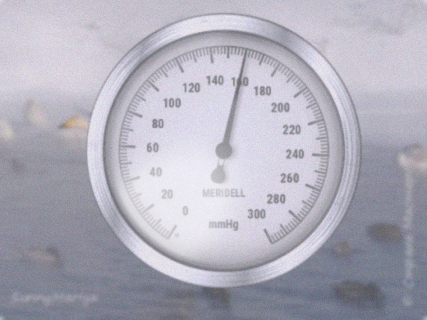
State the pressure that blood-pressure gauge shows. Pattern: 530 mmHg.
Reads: 160 mmHg
